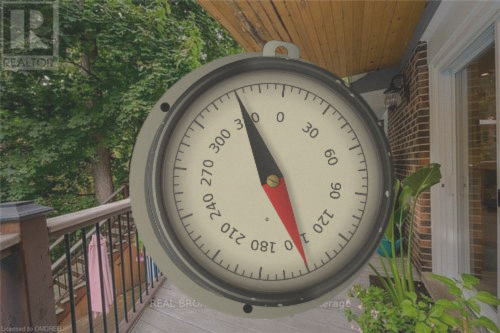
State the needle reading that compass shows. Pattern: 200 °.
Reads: 150 °
